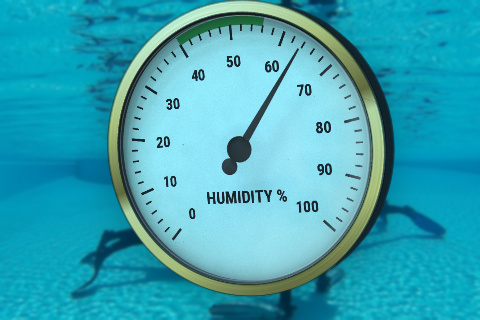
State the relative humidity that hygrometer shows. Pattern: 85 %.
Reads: 64 %
